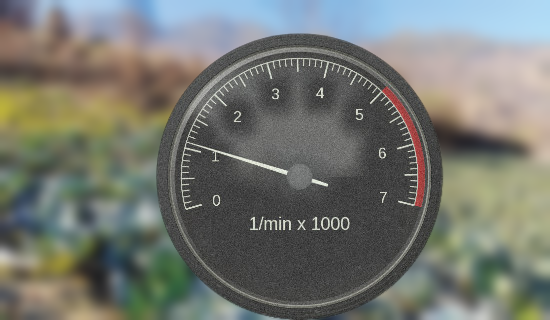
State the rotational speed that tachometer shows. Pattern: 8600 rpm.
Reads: 1100 rpm
